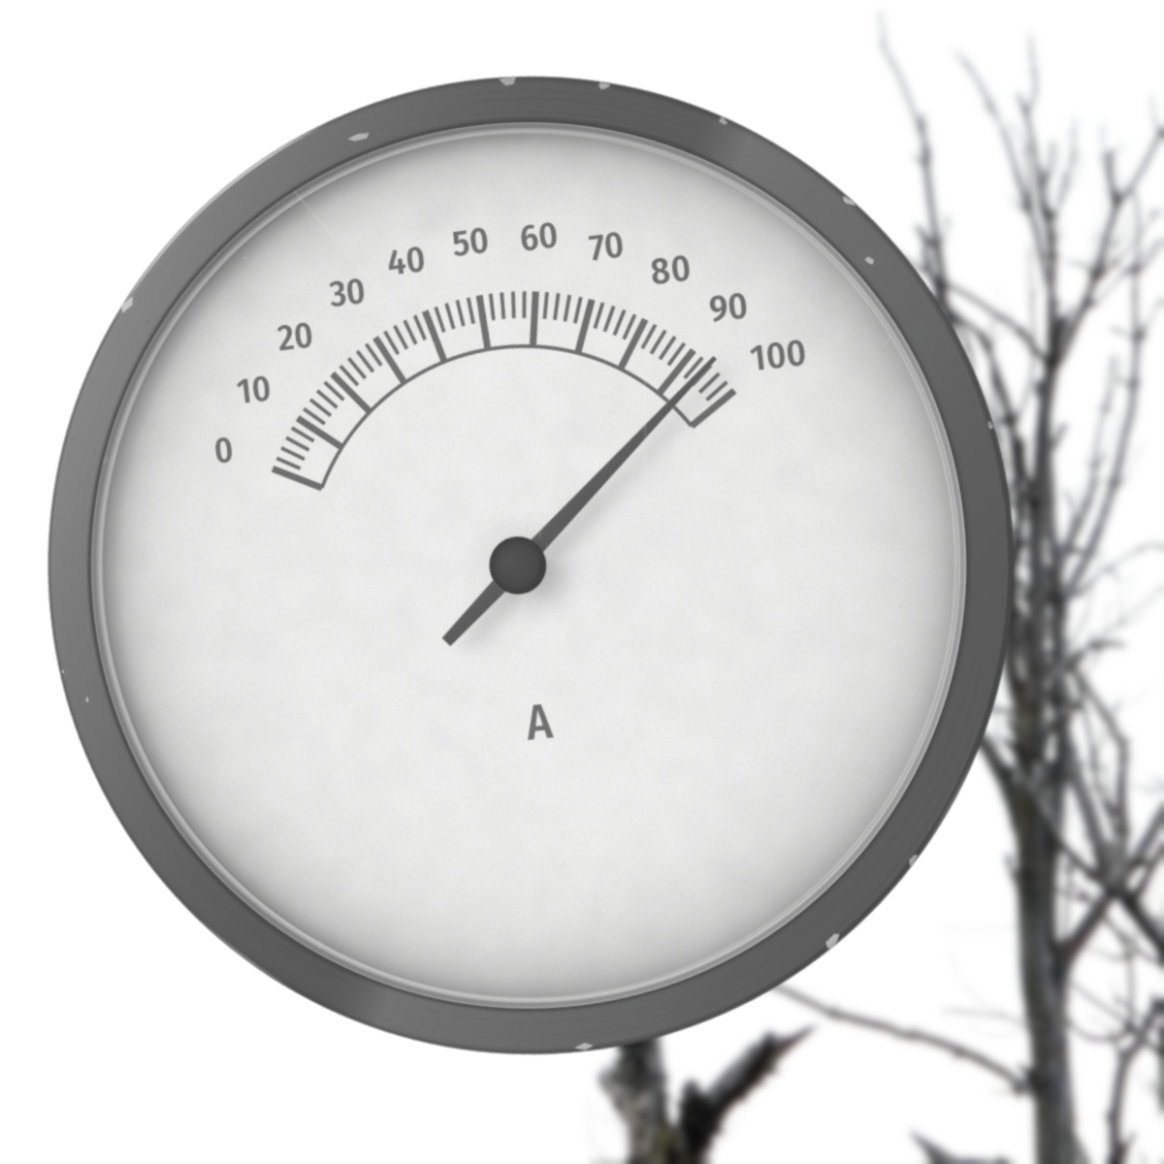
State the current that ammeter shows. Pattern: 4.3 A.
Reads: 94 A
